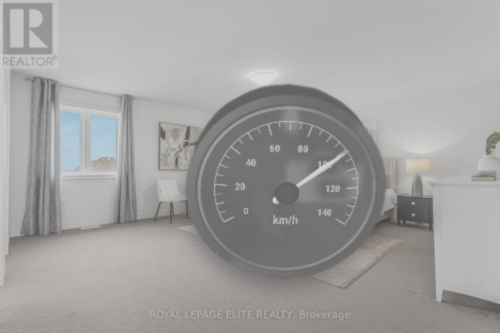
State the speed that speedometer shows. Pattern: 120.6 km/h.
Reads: 100 km/h
